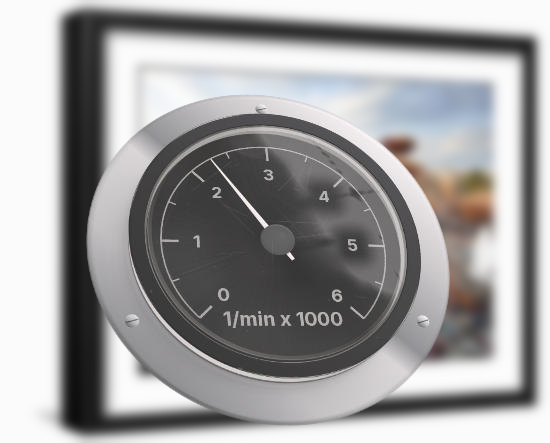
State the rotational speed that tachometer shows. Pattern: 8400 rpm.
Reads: 2250 rpm
